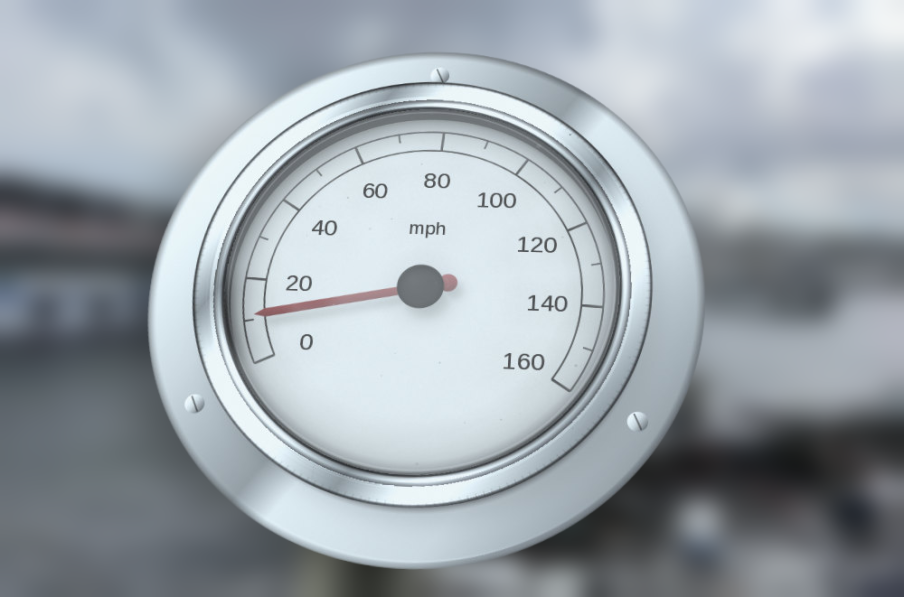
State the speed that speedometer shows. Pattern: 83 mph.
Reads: 10 mph
